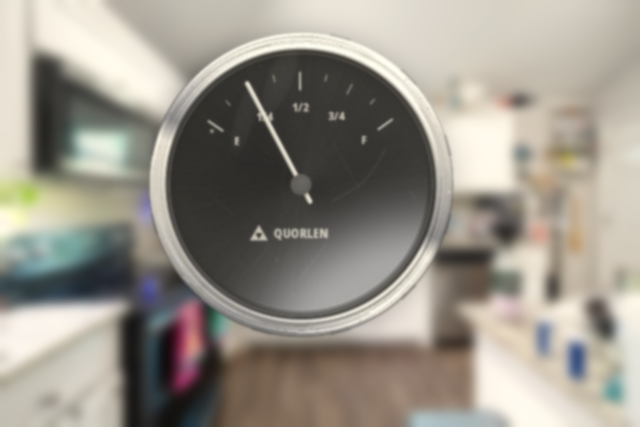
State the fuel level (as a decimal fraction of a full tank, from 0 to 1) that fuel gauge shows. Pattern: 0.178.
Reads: 0.25
